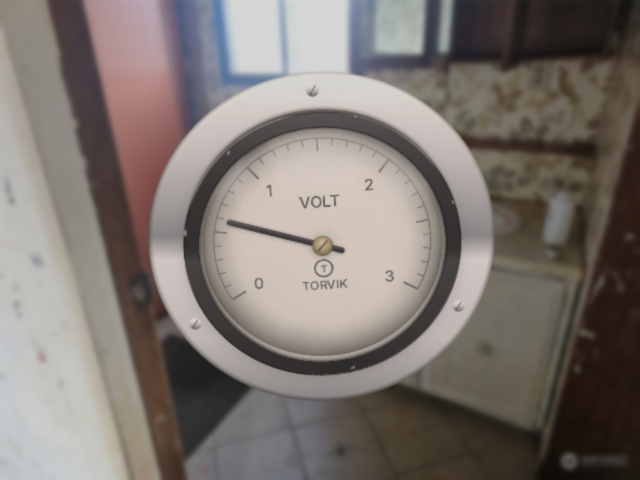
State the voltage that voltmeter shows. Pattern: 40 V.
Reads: 0.6 V
